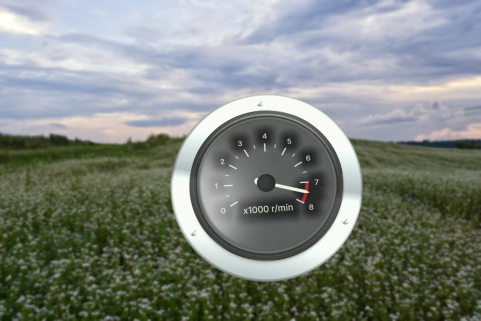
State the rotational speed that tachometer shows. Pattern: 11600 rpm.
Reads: 7500 rpm
